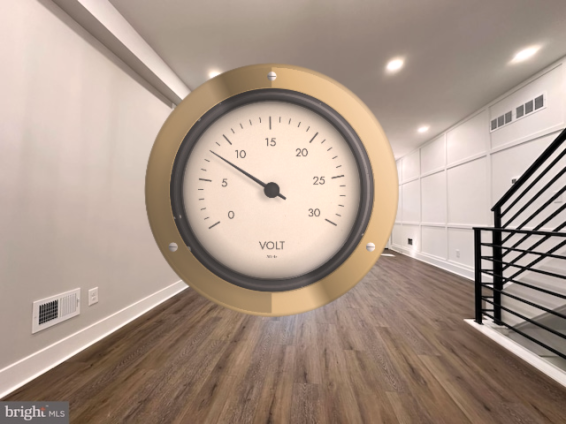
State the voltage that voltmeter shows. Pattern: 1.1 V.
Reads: 8 V
